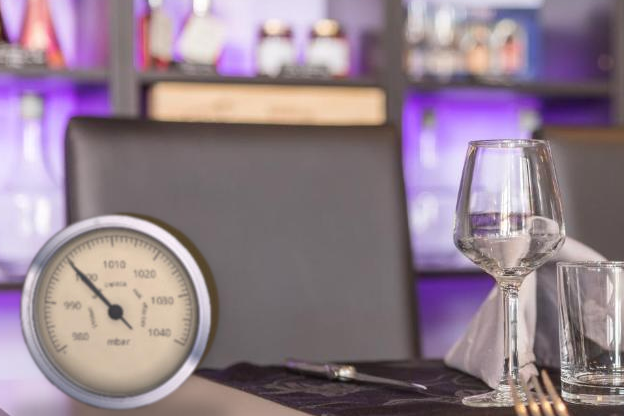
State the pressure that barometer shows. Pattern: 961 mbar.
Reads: 1000 mbar
